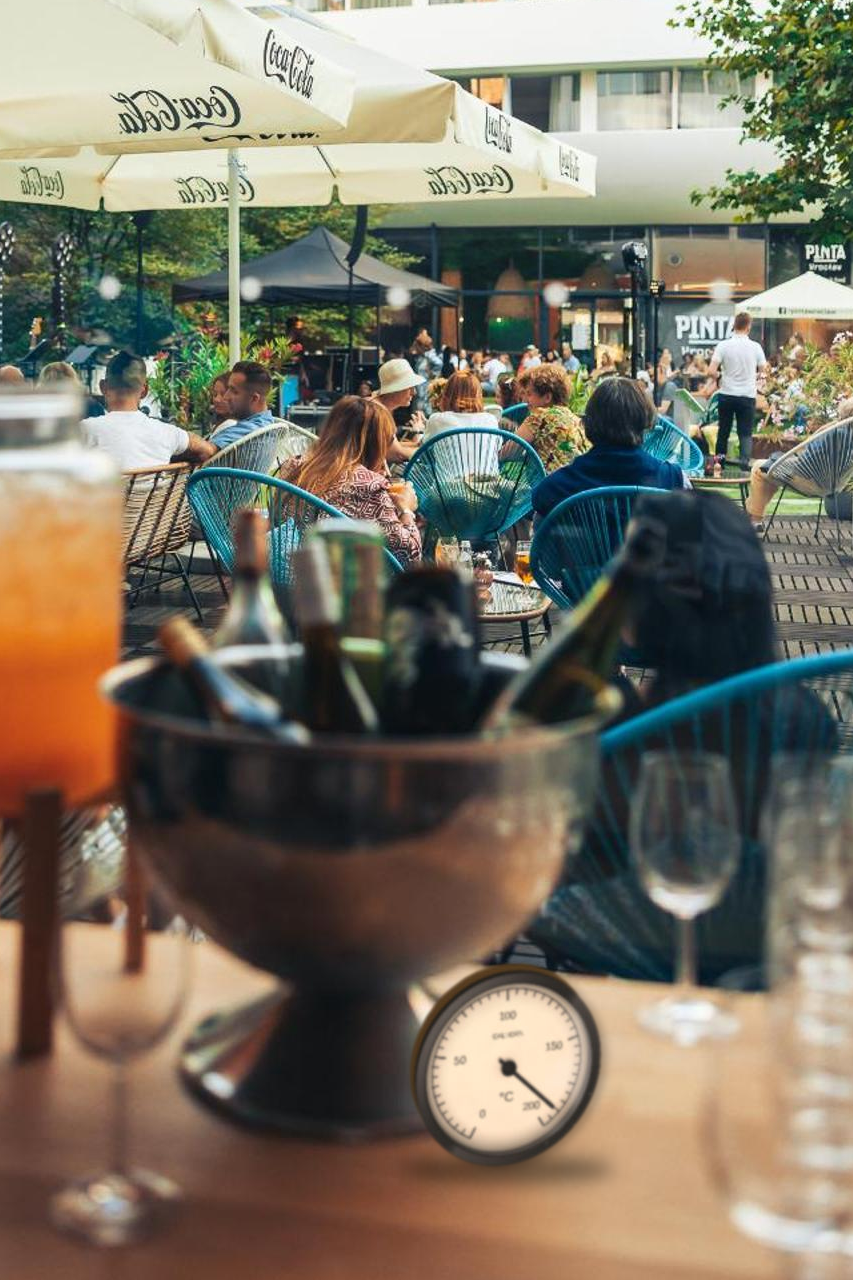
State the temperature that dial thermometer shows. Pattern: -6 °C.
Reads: 190 °C
